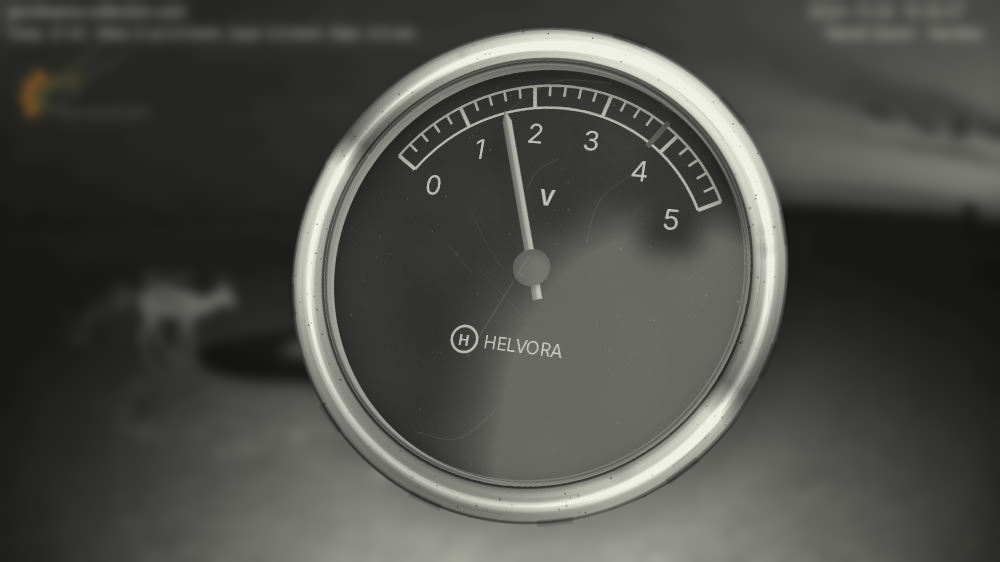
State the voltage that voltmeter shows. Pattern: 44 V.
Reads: 1.6 V
